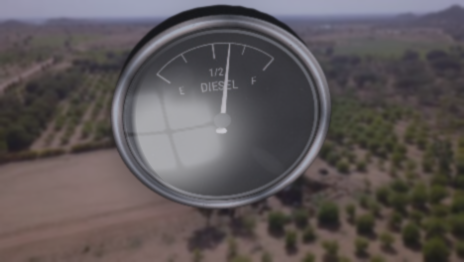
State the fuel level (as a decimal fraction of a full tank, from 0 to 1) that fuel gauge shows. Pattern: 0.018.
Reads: 0.625
